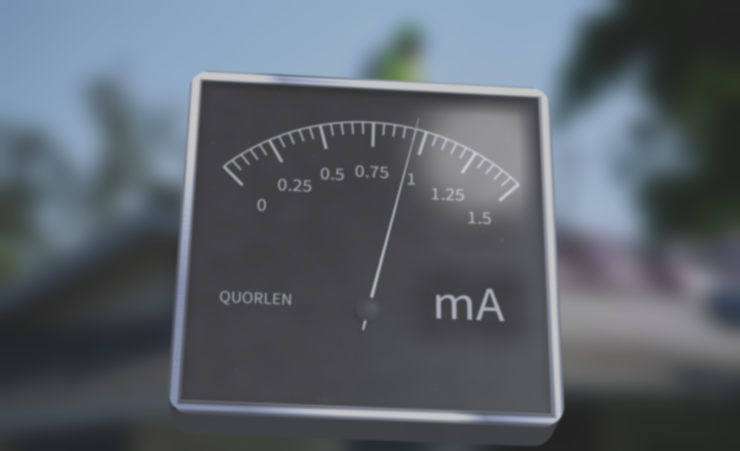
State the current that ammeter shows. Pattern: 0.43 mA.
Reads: 0.95 mA
